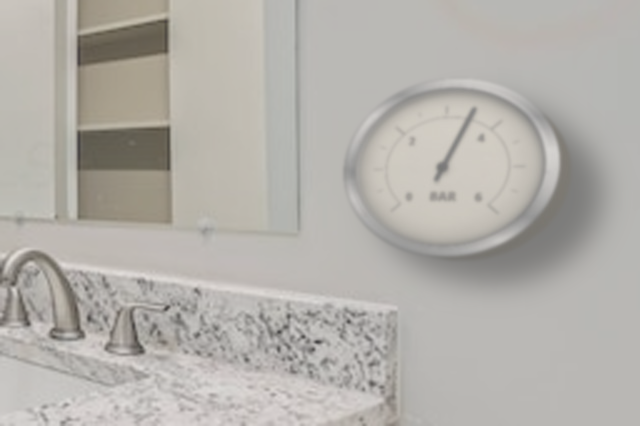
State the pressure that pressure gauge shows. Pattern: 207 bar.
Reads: 3.5 bar
